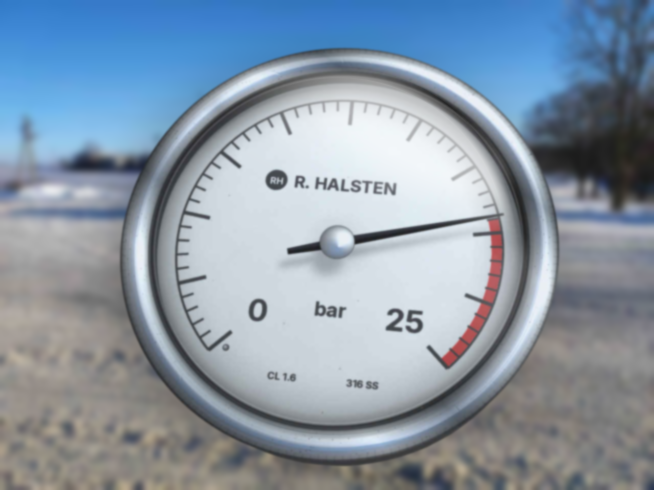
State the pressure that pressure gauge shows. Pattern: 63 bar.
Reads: 19.5 bar
